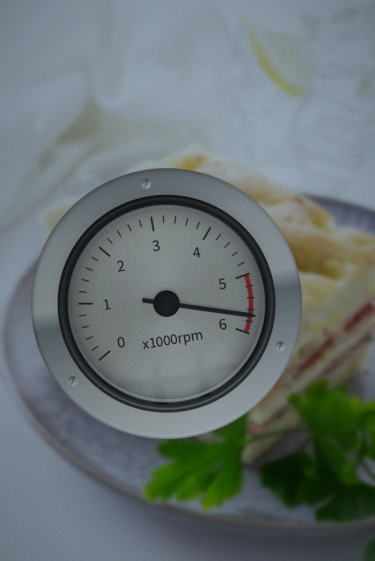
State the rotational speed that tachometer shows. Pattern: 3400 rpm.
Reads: 5700 rpm
